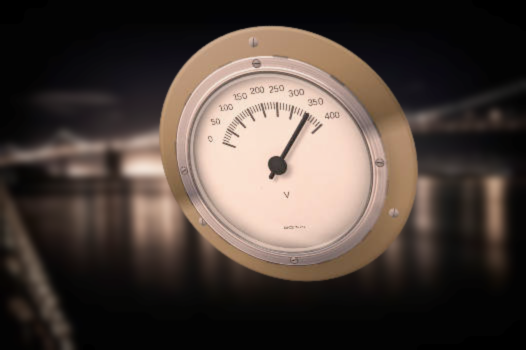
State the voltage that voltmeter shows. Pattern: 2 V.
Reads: 350 V
